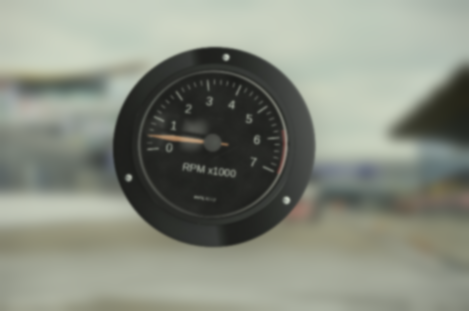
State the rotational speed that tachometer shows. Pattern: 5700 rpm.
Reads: 400 rpm
